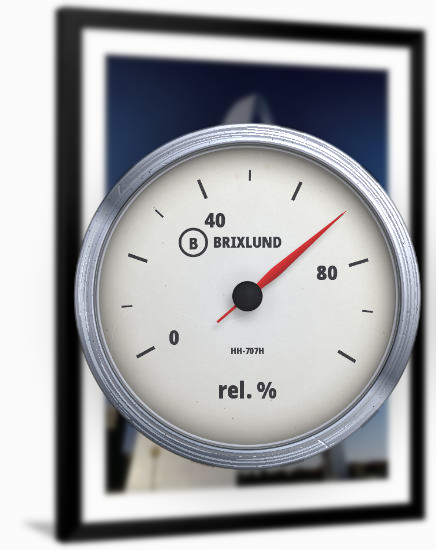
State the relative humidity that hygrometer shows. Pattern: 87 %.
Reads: 70 %
